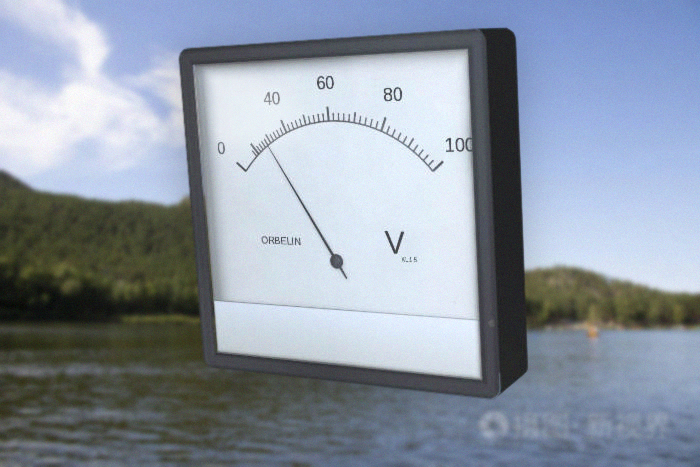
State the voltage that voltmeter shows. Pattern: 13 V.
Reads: 30 V
